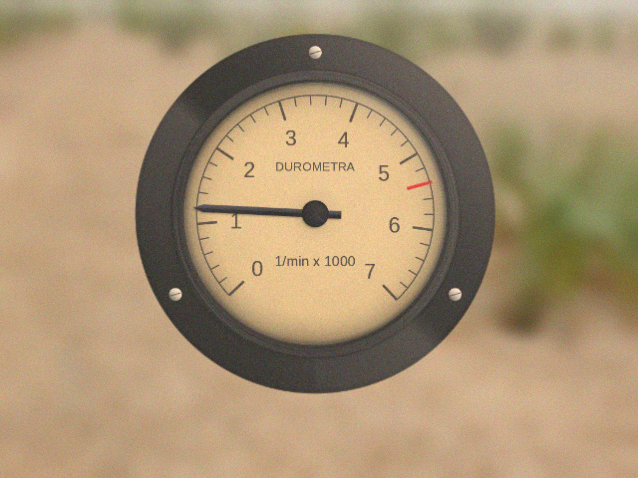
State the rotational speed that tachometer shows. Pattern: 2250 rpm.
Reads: 1200 rpm
